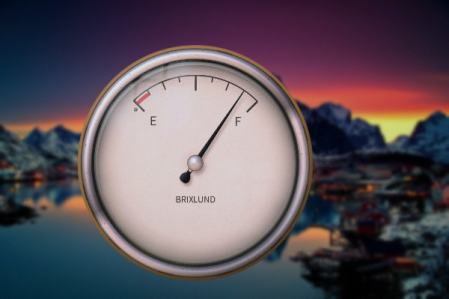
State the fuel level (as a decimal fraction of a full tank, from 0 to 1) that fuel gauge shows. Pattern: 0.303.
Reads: 0.875
